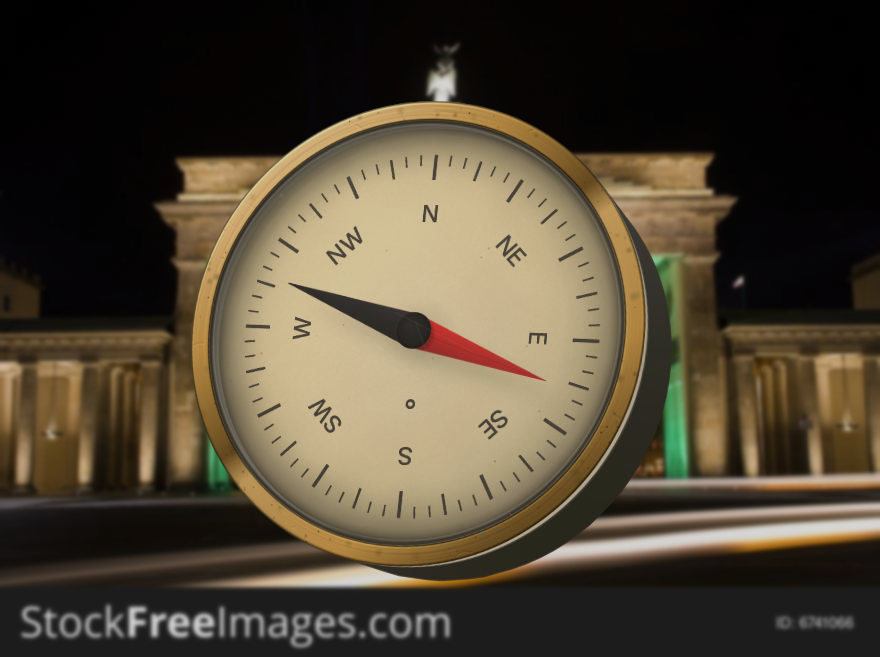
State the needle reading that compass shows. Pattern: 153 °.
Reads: 107.5 °
